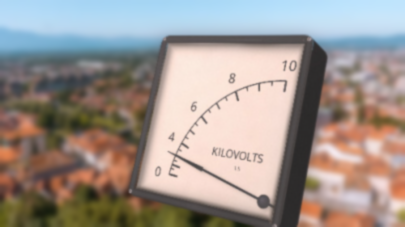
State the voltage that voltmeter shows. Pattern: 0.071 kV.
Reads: 3 kV
